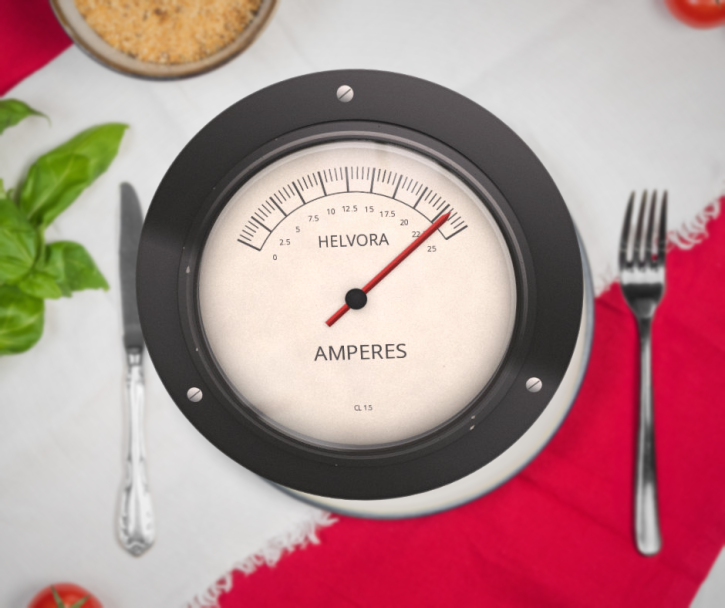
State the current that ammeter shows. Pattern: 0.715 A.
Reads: 23 A
